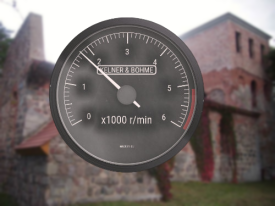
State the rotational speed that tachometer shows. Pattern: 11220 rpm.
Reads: 1800 rpm
